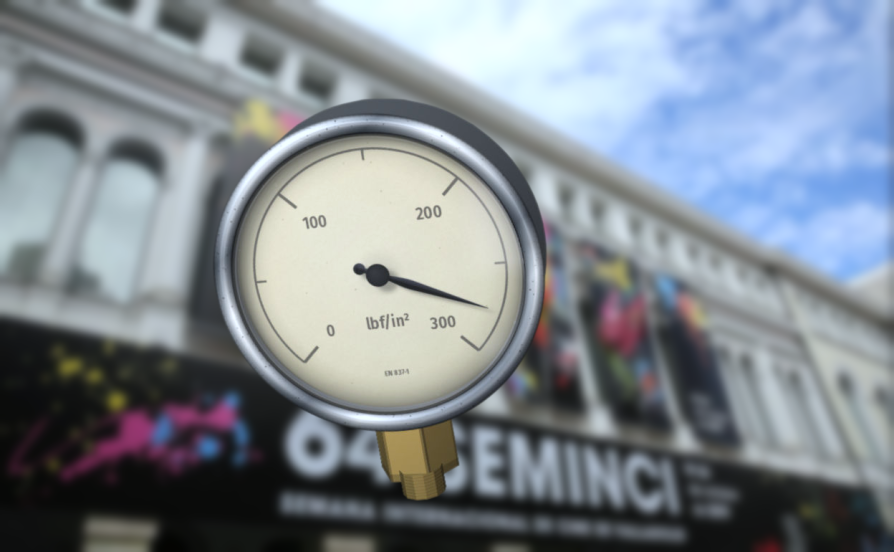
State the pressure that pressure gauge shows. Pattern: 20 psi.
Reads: 275 psi
